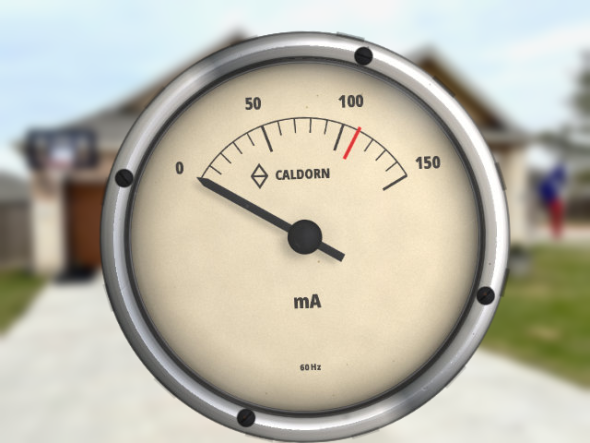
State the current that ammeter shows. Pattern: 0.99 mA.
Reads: 0 mA
